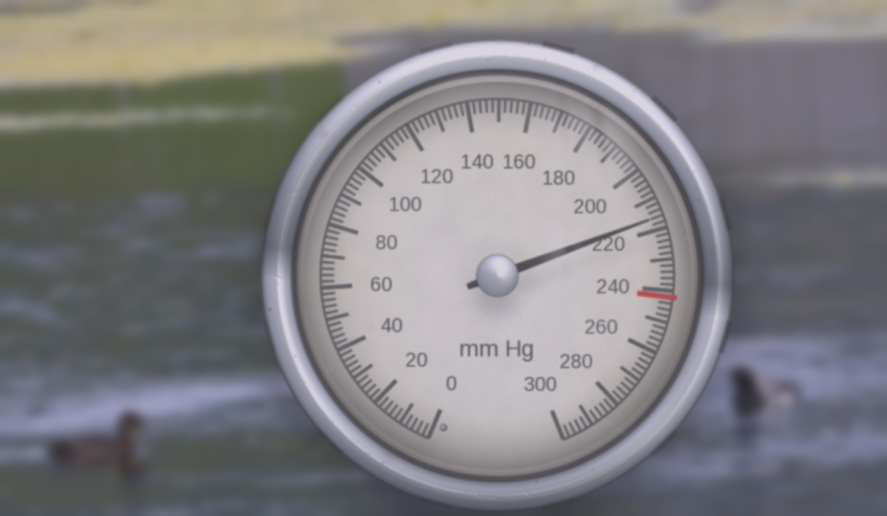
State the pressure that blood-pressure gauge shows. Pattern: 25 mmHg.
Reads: 216 mmHg
